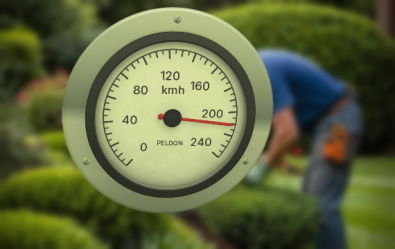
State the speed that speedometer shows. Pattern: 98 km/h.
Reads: 210 km/h
